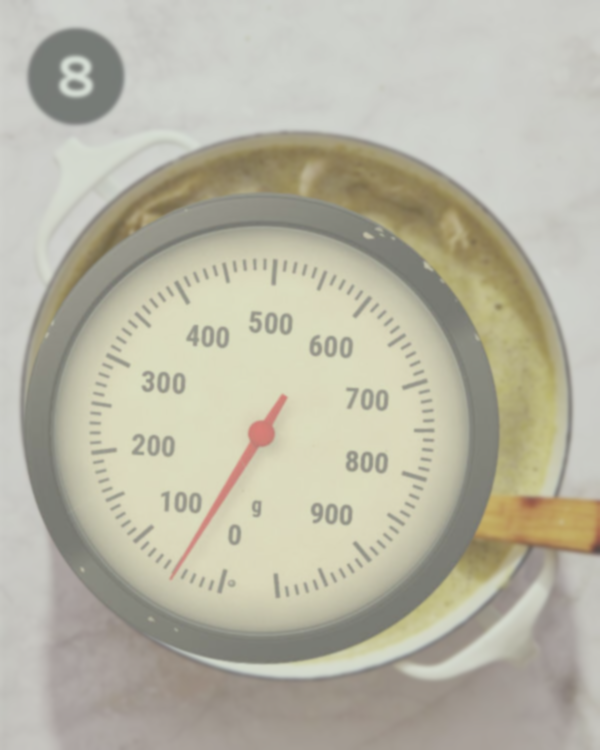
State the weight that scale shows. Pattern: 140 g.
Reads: 50 g
